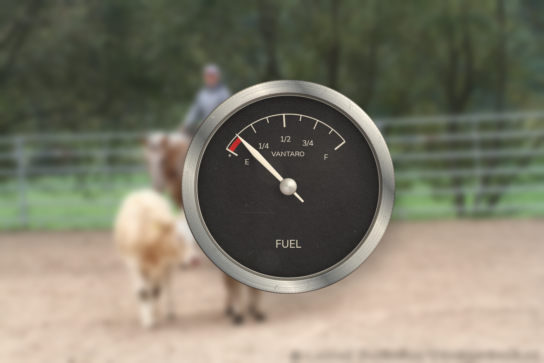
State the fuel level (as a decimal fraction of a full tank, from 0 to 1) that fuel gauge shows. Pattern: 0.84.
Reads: 0.125
